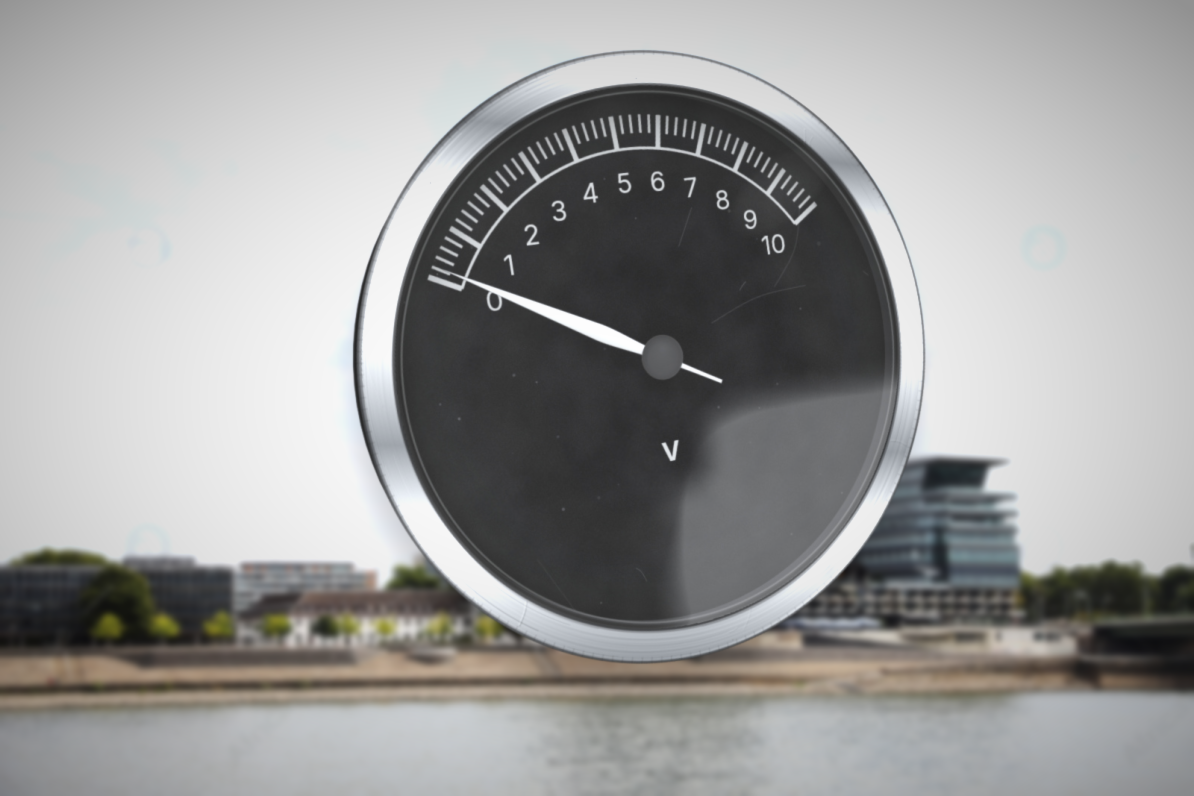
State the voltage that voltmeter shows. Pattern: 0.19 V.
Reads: 0.2 V
